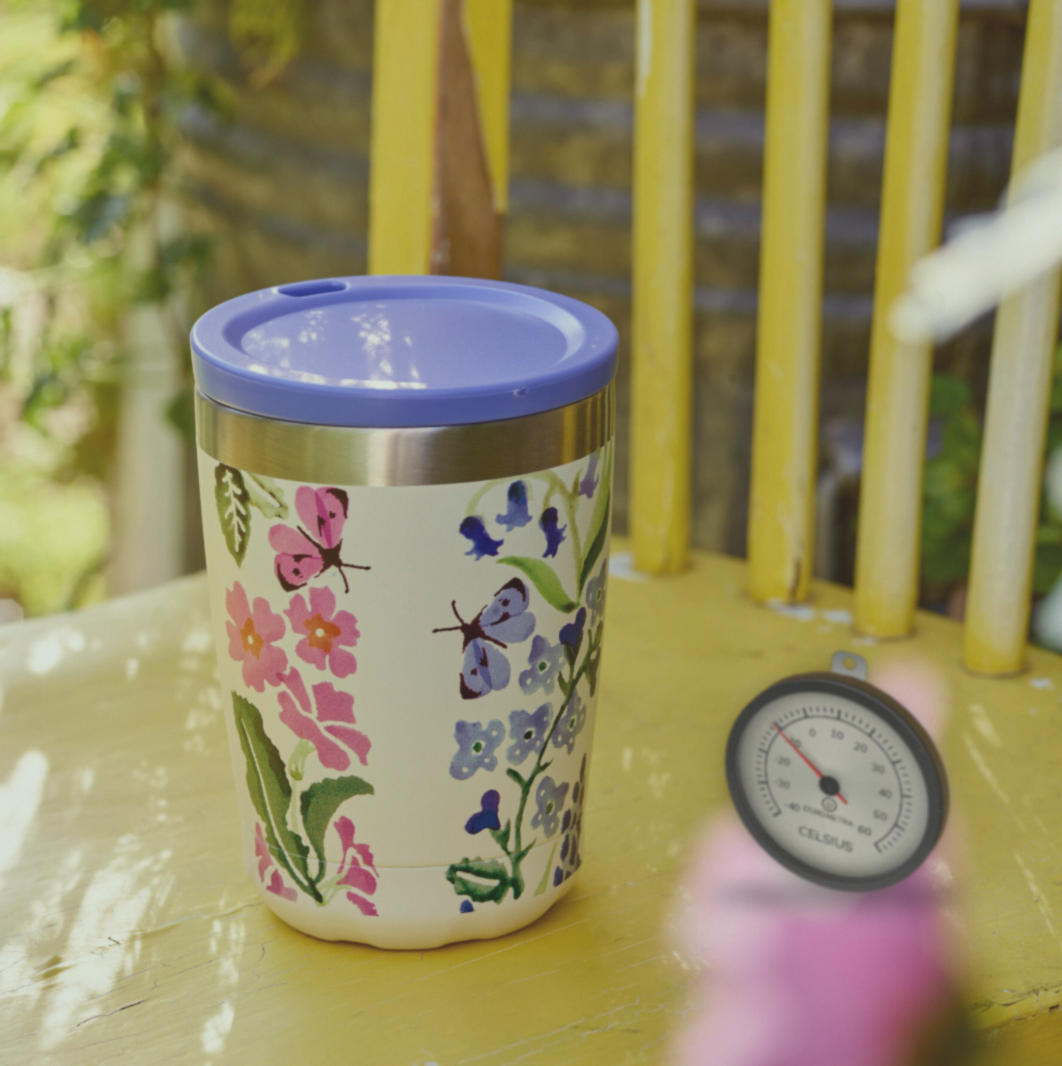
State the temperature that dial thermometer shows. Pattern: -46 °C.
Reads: -10 °C
